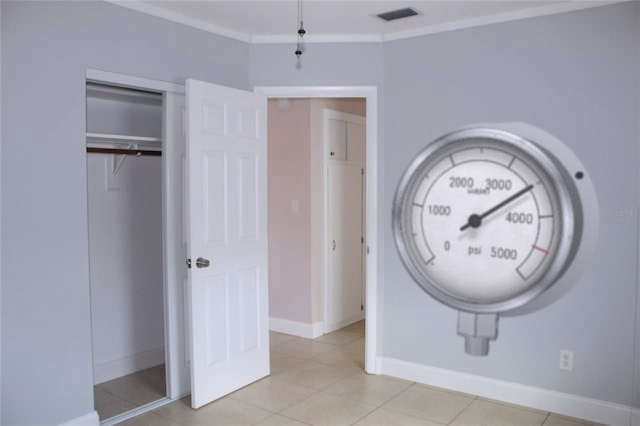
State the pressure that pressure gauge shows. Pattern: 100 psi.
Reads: 3500 psi
